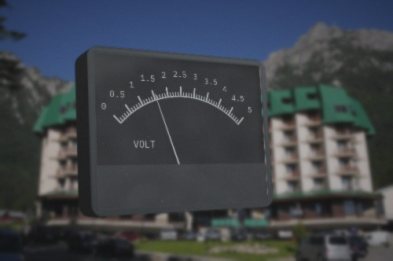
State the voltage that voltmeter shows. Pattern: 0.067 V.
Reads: 1.5 V
